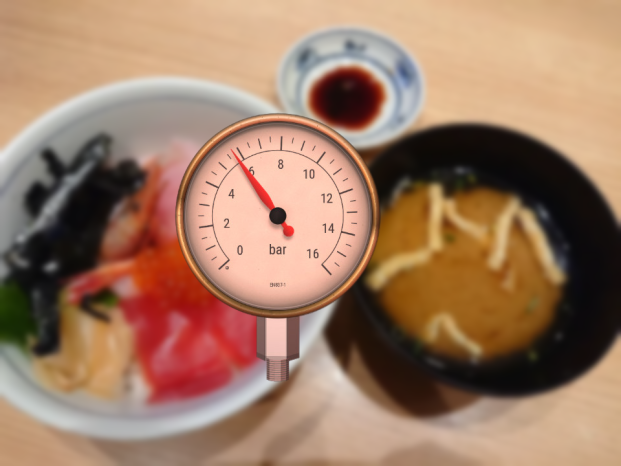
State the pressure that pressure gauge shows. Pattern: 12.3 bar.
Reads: 5.75 bar
